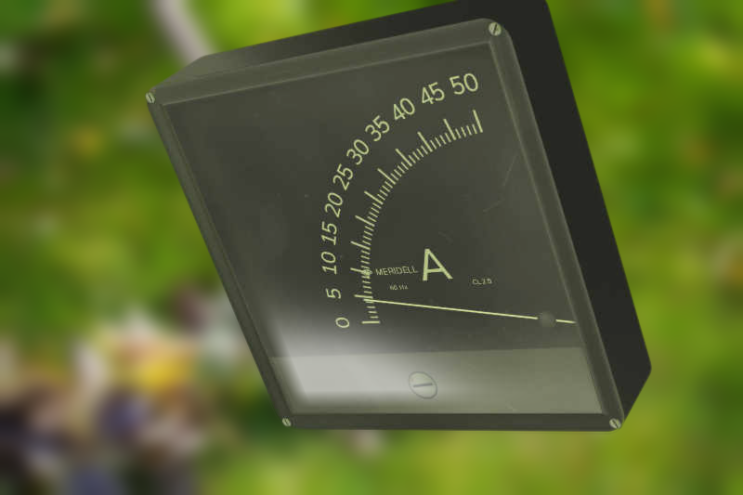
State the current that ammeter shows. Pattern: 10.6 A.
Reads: 5 A
